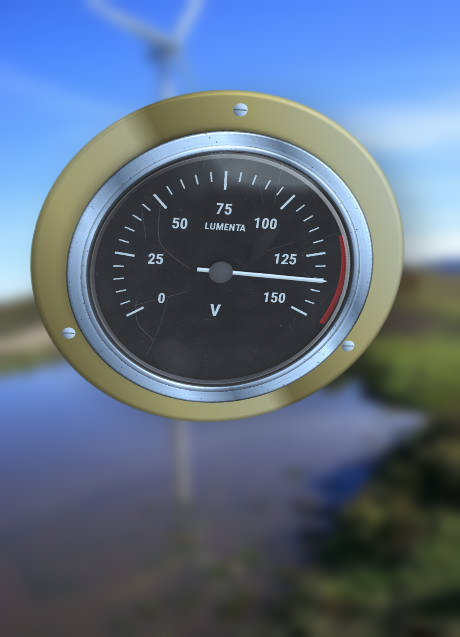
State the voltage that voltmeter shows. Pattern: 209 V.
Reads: 135 V
